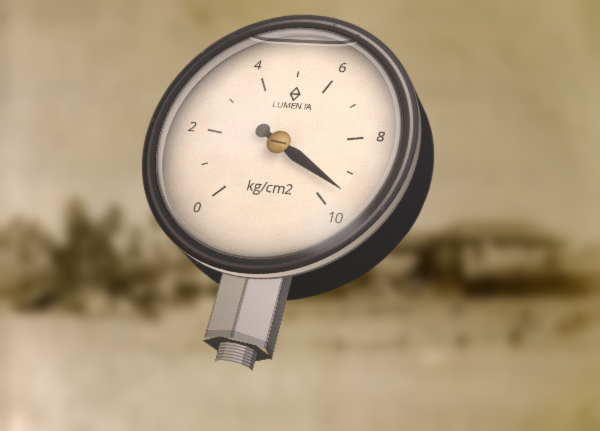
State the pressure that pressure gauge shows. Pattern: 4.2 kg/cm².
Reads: 9.5 kg/cm²
